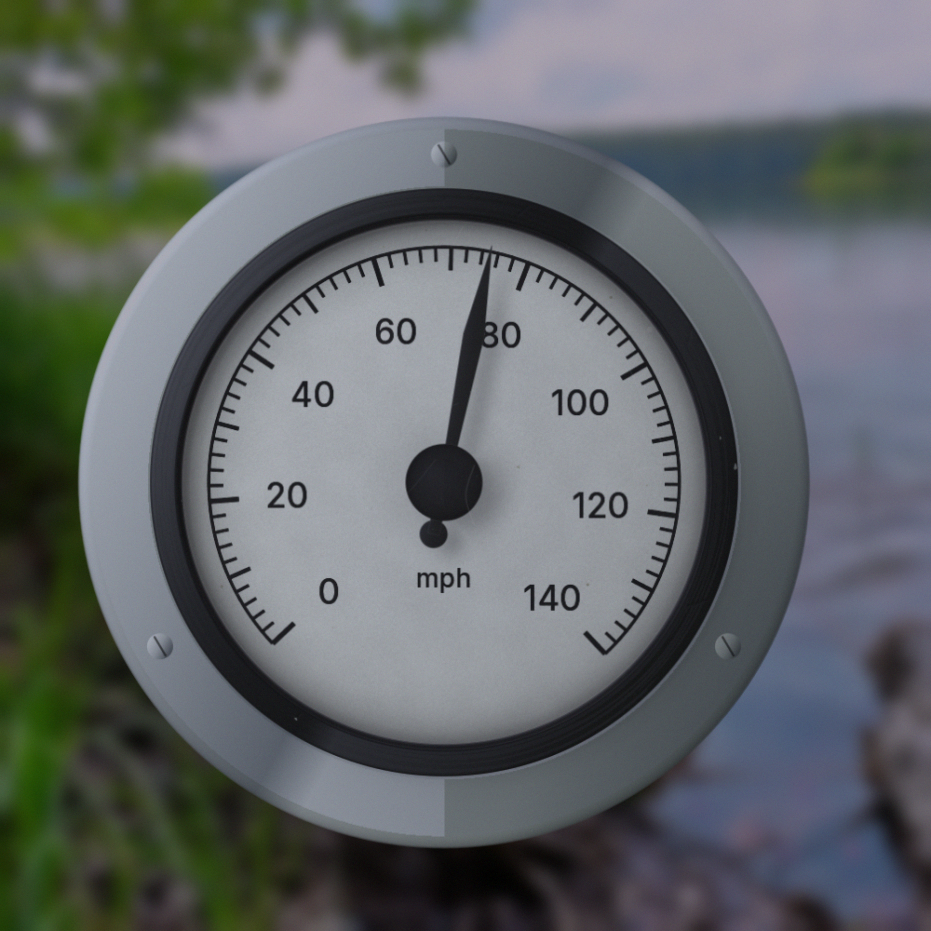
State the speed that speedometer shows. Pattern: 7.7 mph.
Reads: 75 mph
